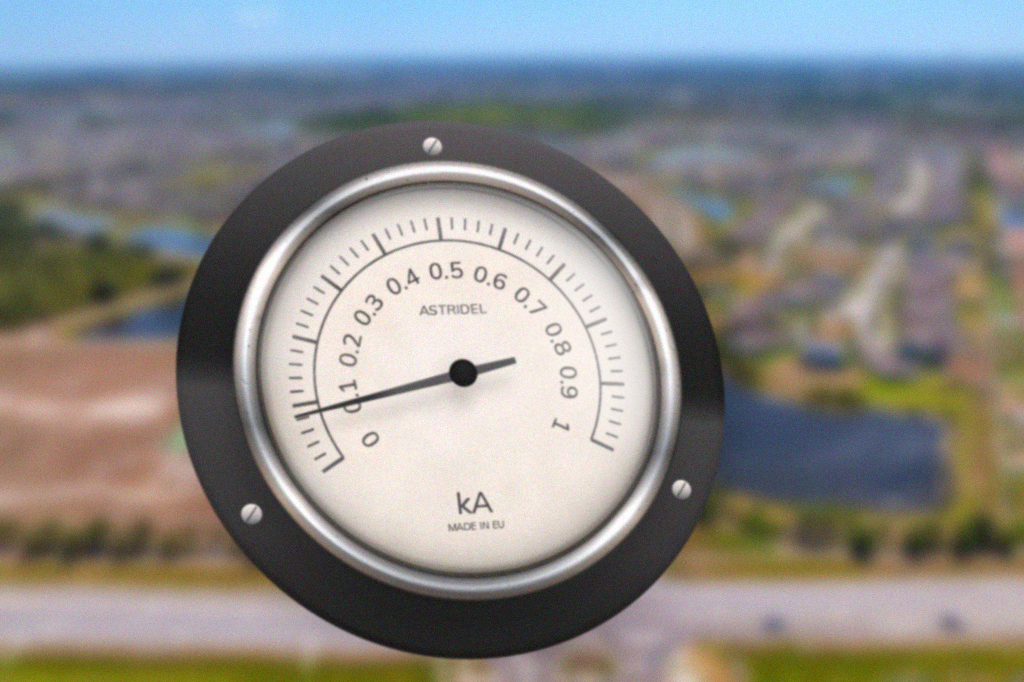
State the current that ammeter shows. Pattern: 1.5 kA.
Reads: 0.08 kA
